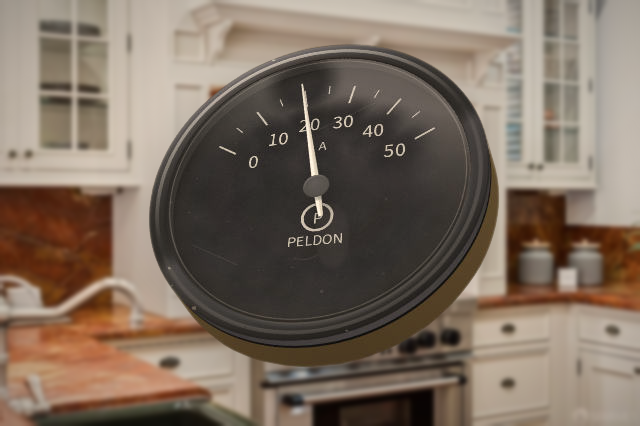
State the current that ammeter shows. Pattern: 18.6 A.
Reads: 20 A
